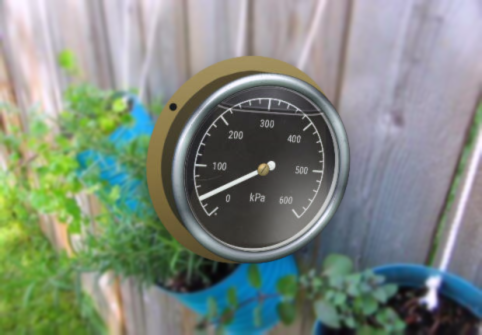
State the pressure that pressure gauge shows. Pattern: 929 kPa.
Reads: 40 kPa
